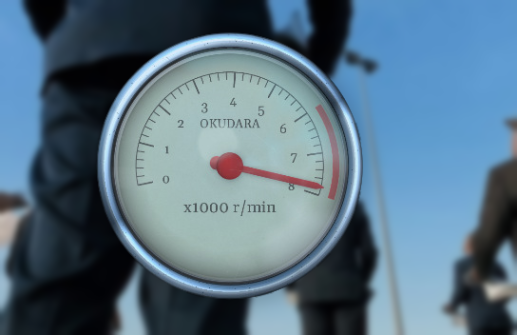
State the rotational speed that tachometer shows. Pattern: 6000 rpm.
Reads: 7800 rpm
